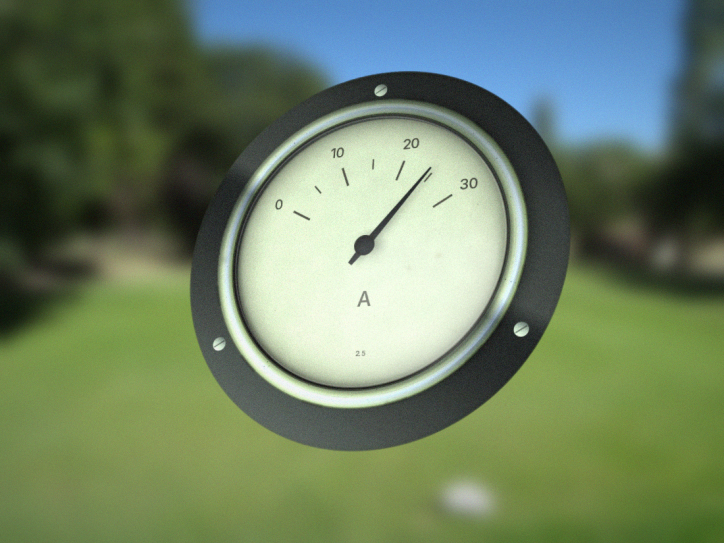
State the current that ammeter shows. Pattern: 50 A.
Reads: 25 A
